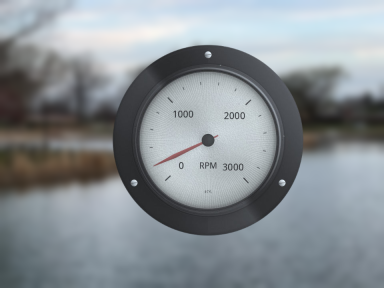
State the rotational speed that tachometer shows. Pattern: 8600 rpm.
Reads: 200 rpm
